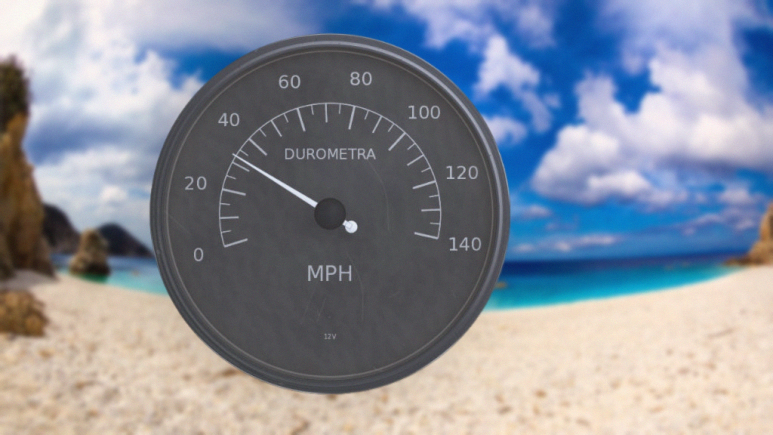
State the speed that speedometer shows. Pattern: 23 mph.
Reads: 32.5 mph
